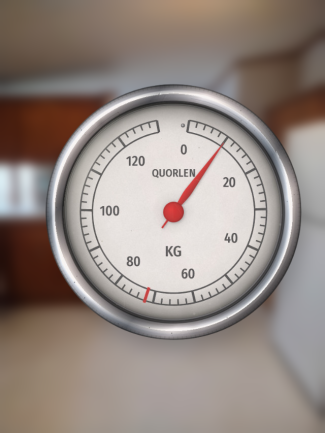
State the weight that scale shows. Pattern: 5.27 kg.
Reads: 10 kg
